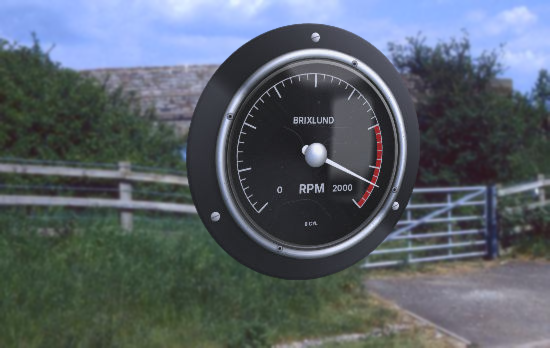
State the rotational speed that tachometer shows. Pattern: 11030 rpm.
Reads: 1850 rpm
